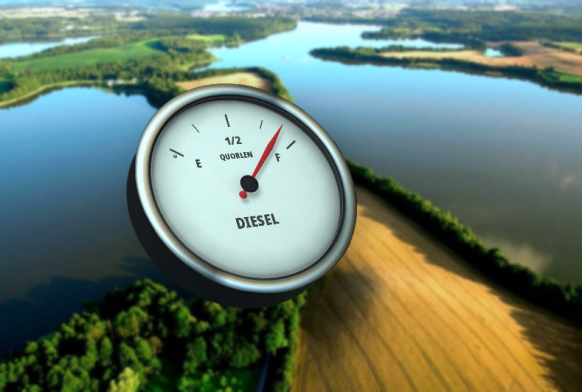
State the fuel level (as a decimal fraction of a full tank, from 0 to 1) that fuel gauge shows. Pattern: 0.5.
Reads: 0.875
